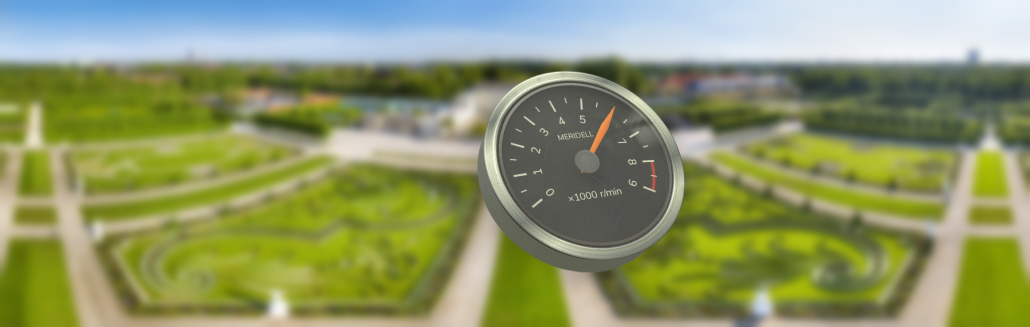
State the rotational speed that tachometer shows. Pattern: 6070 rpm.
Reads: 6000 rpm
